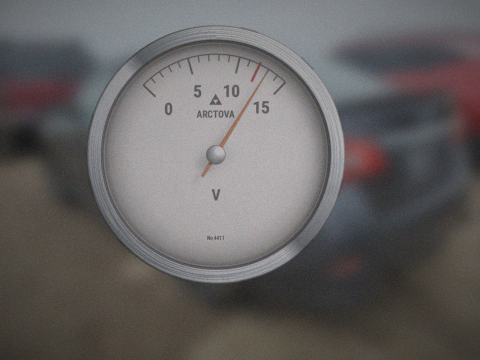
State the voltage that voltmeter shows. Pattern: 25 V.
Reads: 13 V
